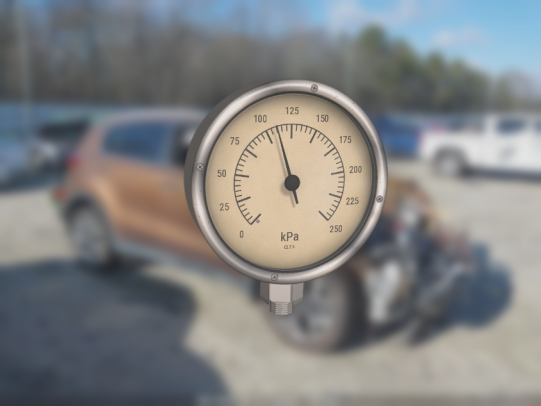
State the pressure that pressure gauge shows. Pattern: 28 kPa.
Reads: 110 kPa
